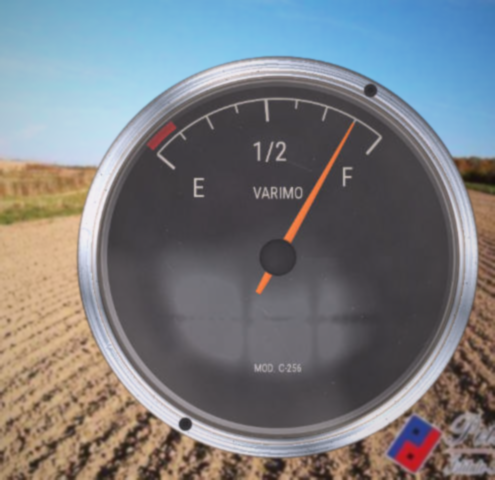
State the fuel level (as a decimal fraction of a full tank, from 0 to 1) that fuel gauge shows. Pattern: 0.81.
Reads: 0.875
